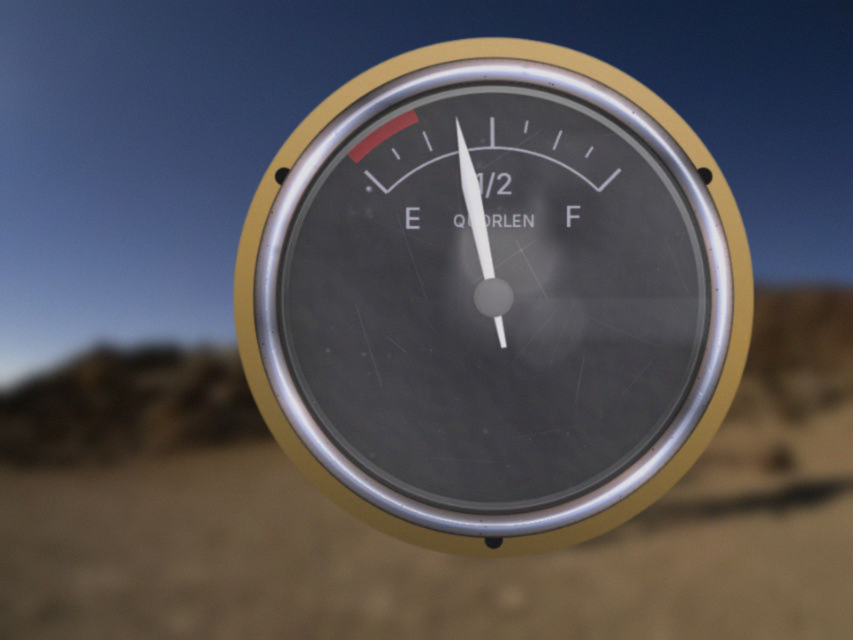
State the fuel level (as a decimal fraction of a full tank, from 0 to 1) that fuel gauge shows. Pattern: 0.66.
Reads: 0.375
